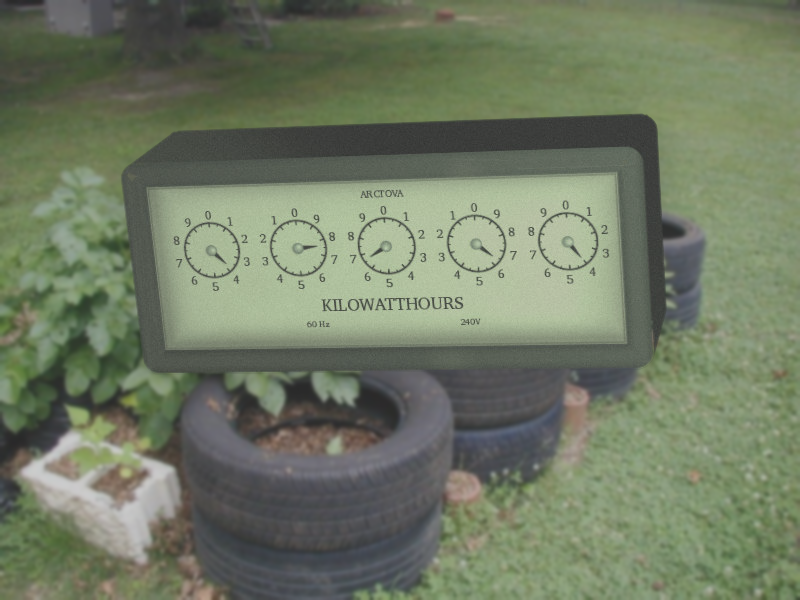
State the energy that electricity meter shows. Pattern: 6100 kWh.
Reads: 37664 kWh
